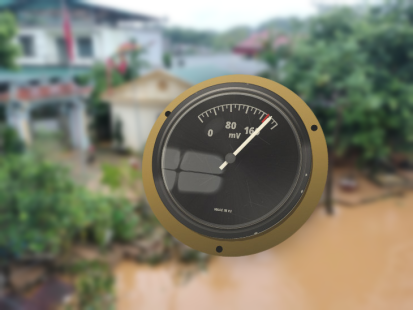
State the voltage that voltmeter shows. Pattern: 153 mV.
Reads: 180 mV
